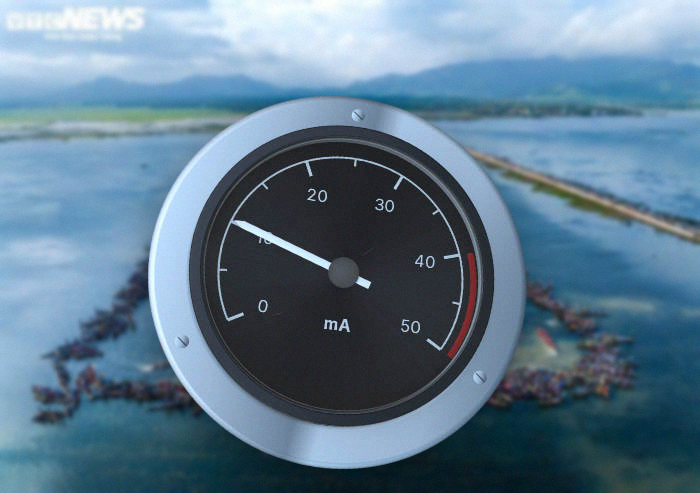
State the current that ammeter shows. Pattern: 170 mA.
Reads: 10 mA
